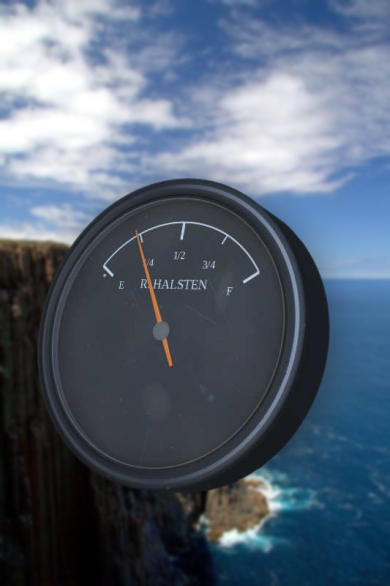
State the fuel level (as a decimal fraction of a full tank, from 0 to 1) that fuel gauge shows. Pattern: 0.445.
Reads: 0.25
